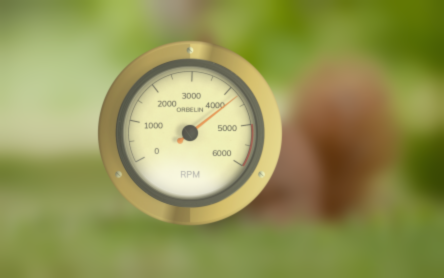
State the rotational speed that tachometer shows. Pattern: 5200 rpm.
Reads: 4250 rpm
